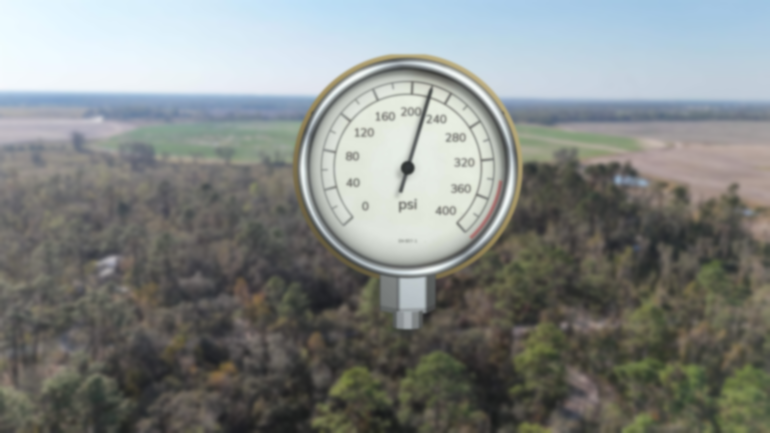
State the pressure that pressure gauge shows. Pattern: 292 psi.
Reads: 220 psi
